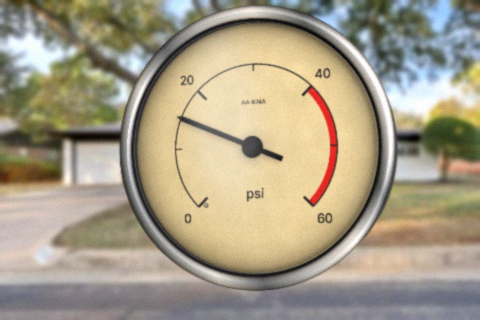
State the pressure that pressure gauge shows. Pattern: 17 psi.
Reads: 15 psi
